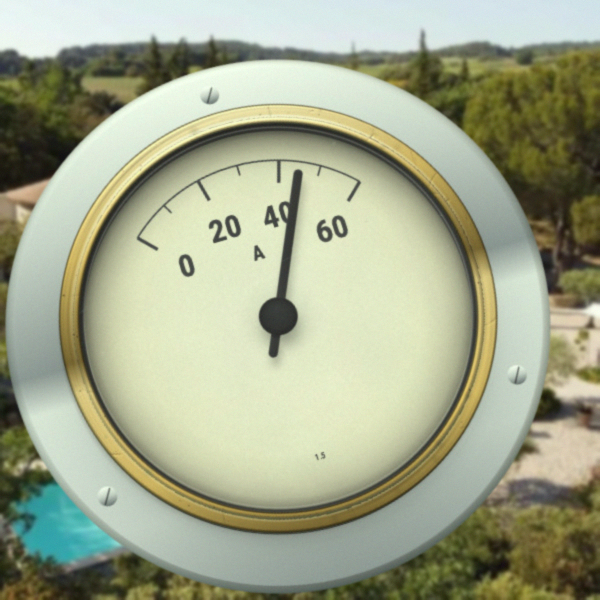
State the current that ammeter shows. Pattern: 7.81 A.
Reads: 45 A
